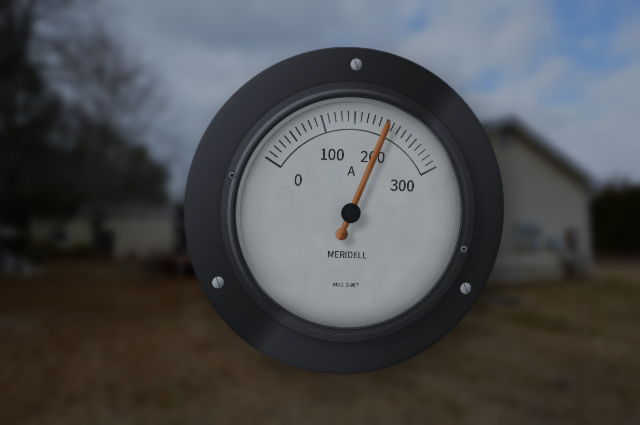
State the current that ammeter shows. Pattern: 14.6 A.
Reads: 200 A
